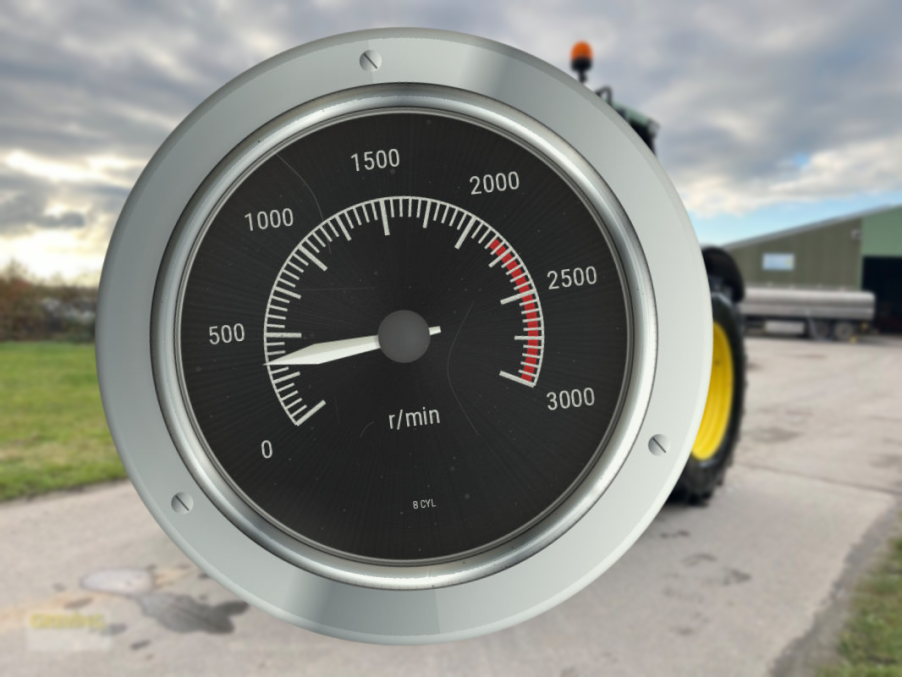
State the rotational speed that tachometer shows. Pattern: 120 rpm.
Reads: 350 rpm
